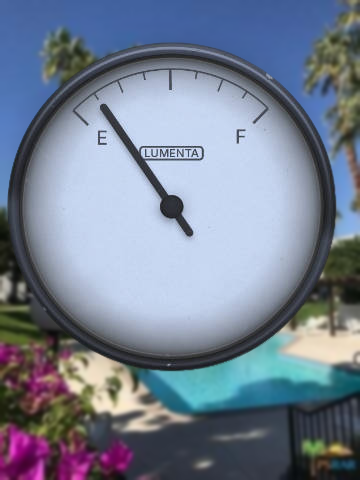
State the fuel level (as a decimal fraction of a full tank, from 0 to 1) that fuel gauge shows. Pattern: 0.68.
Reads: 0.125
